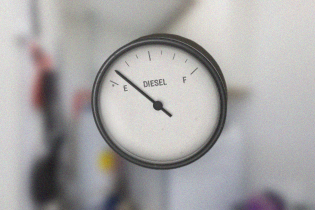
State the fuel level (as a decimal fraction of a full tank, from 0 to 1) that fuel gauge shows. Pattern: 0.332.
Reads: 0.125
